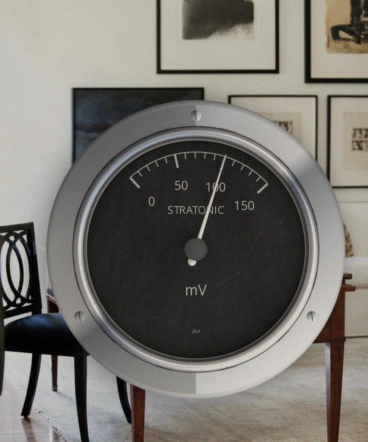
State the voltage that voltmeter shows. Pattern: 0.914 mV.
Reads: 100 mV
